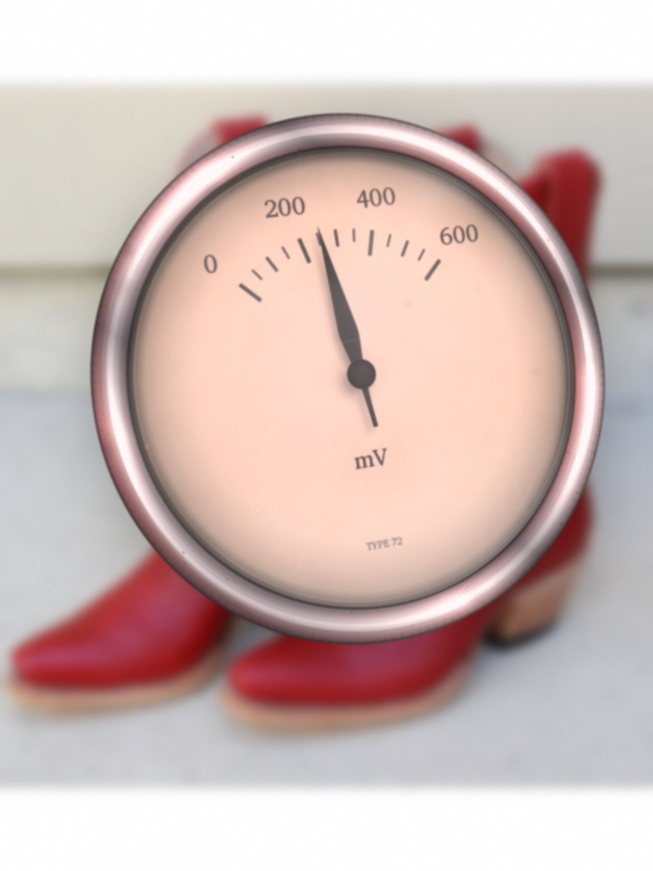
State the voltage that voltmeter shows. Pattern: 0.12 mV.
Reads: 250 mV
